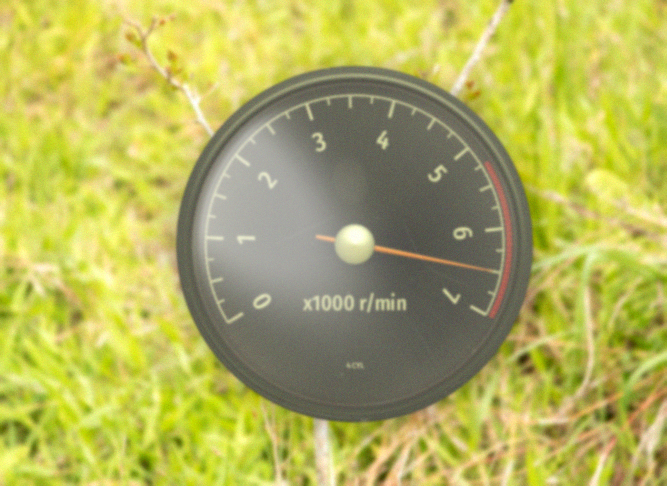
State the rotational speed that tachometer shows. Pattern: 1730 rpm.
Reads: 6500 rpm
